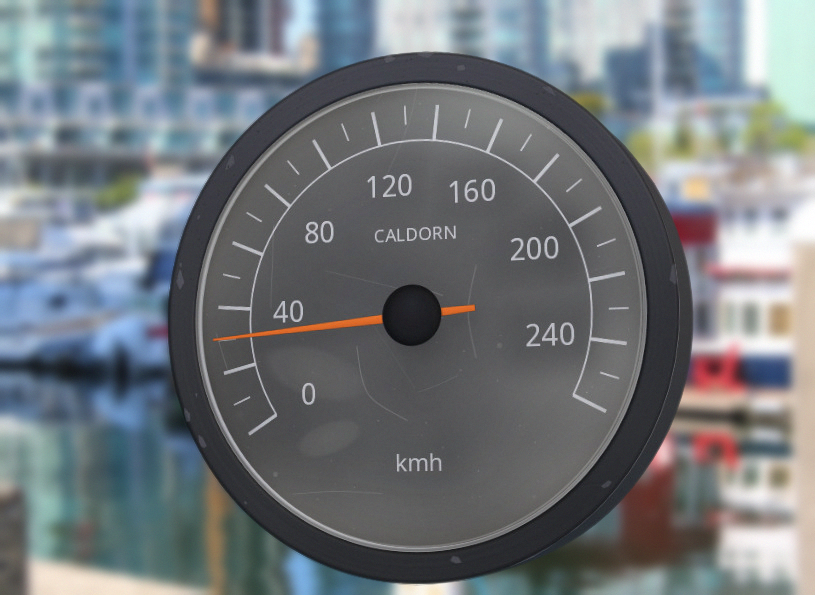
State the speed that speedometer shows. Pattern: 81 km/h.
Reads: 30 km/h
